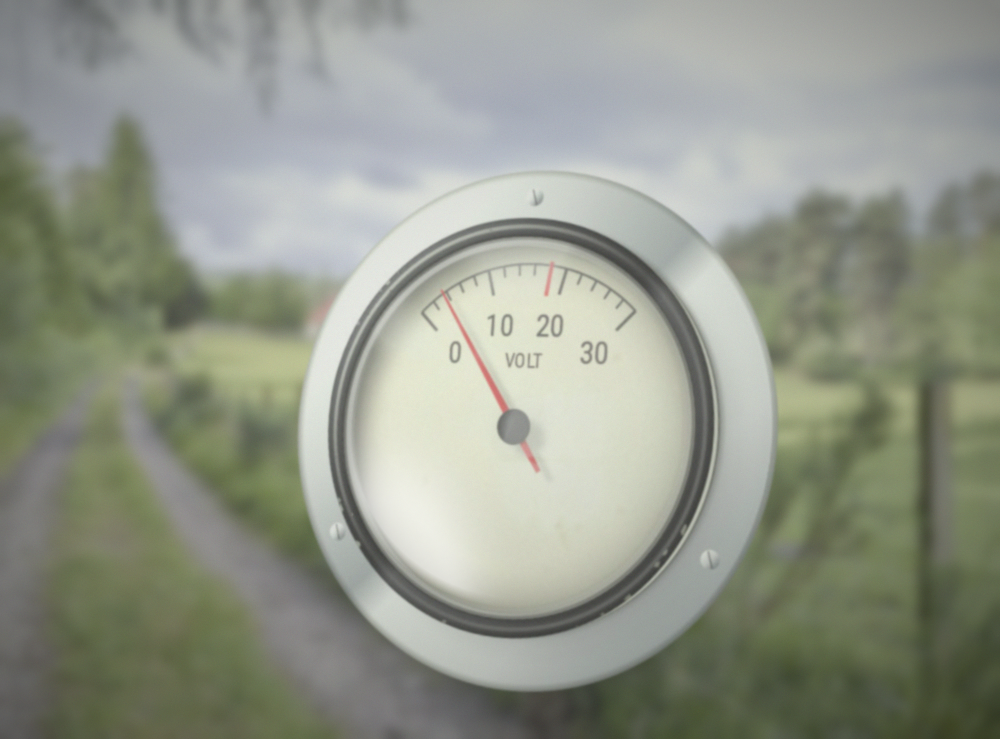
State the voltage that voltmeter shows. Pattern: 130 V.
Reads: 4 V
